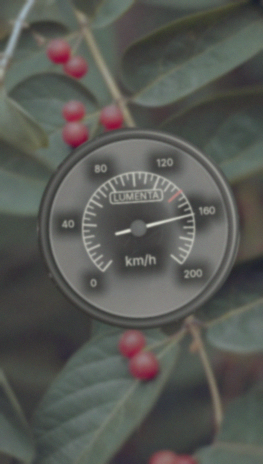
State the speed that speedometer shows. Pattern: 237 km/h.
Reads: 160 km/h
